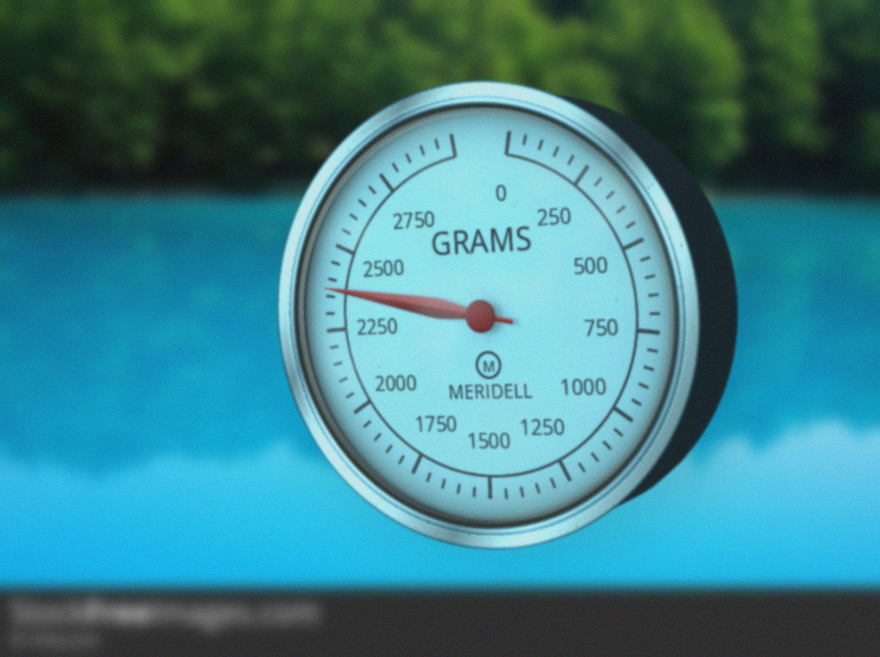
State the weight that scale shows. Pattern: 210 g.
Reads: 2375 g
